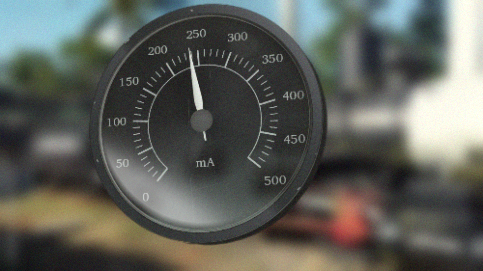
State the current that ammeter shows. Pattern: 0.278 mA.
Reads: 240 mA
